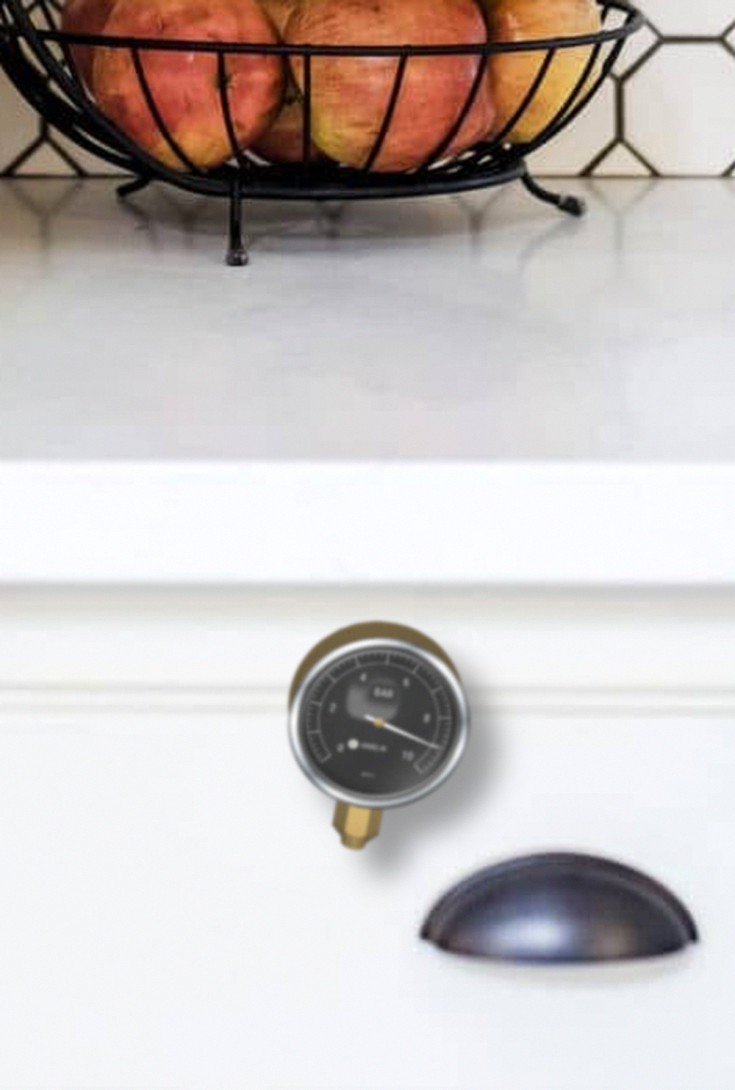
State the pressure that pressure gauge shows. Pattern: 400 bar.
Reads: 9 bar
